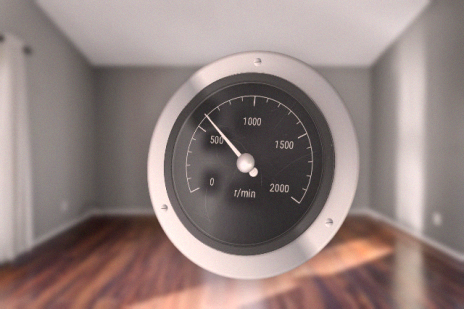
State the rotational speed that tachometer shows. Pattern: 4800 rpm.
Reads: 600 rpm
